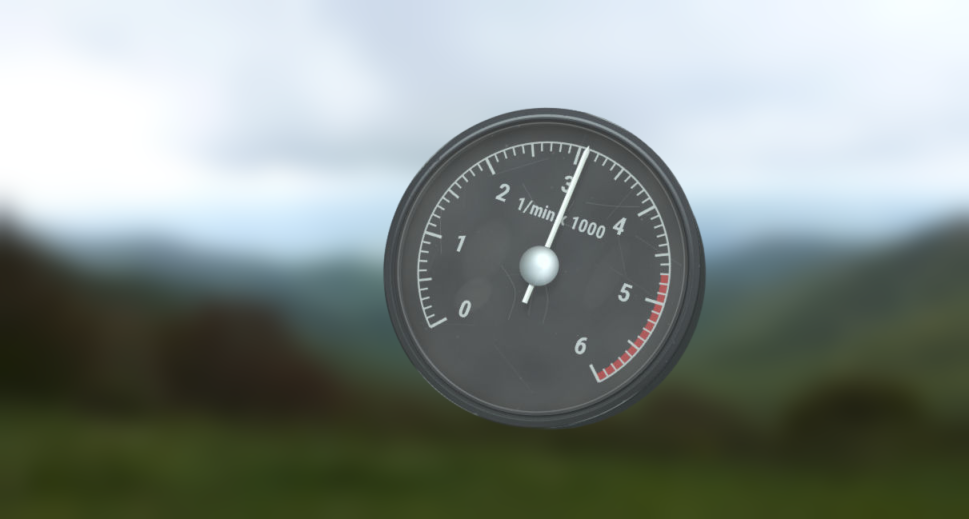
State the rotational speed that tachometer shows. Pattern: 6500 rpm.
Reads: 3100 rpm
